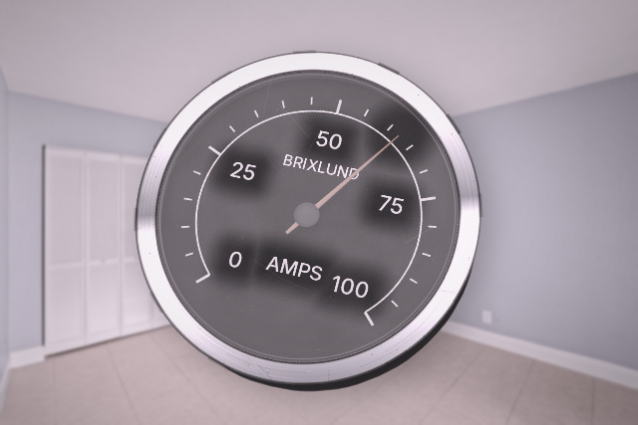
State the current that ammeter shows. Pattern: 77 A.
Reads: 62.5 A
